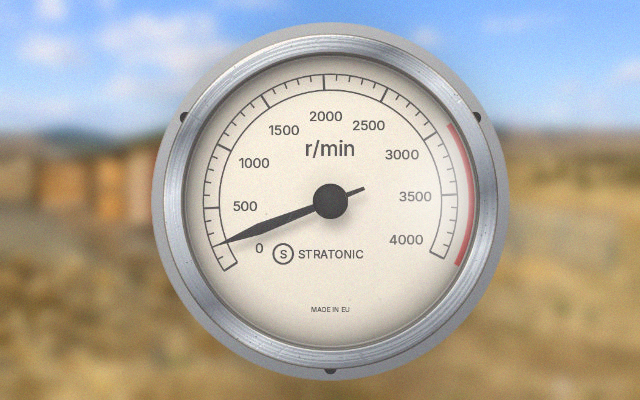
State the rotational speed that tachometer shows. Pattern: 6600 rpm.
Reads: 200 rpm
